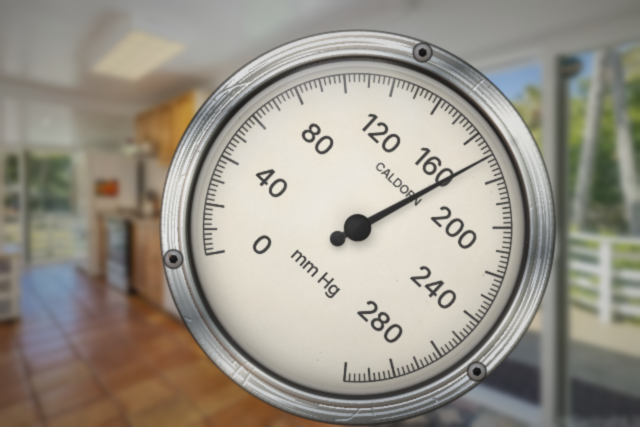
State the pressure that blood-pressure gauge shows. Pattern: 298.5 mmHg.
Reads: 170 mmHg
